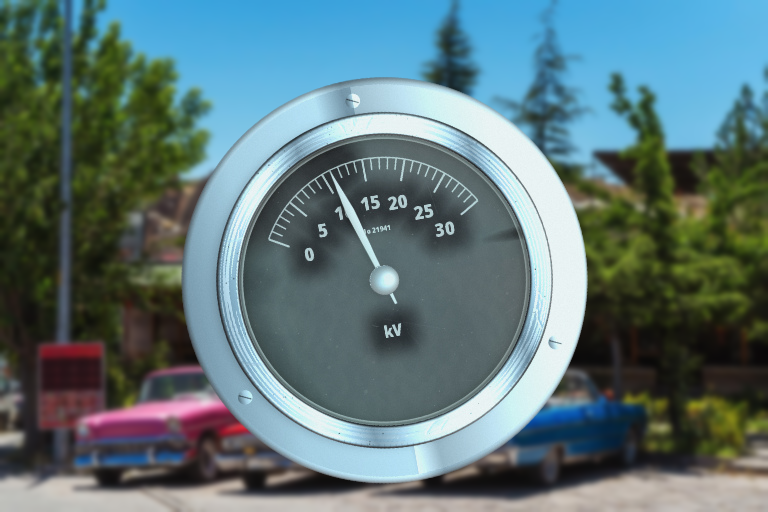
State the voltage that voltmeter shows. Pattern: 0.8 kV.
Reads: 11 kV
